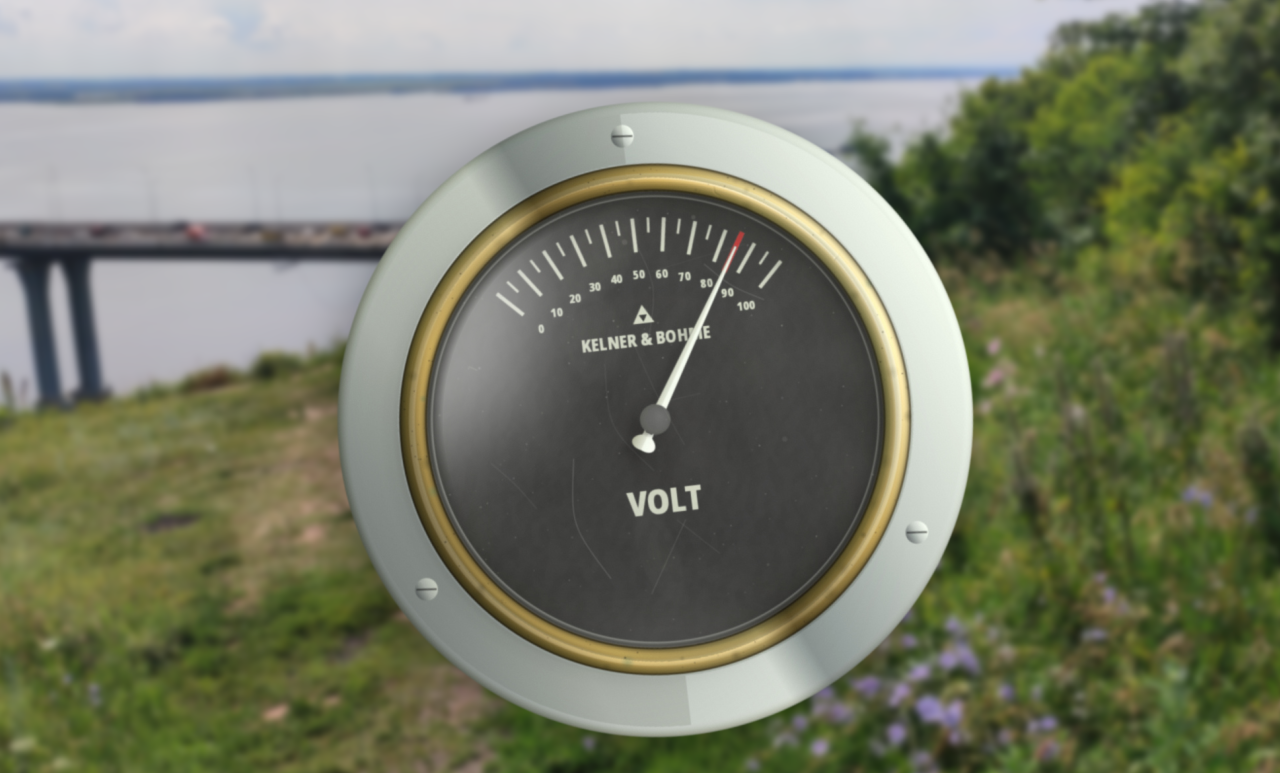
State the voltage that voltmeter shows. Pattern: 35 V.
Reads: 85 V
